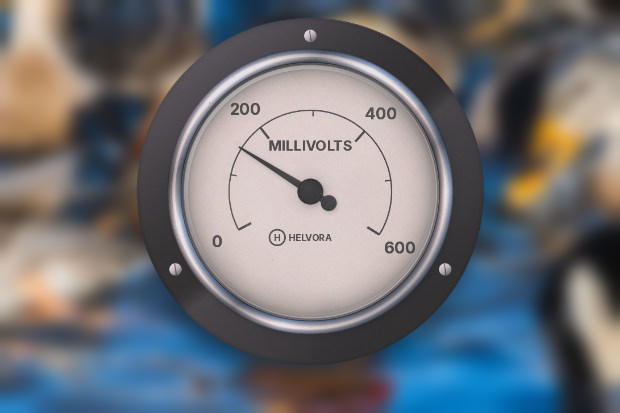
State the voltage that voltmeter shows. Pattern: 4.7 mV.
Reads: 150 mV
